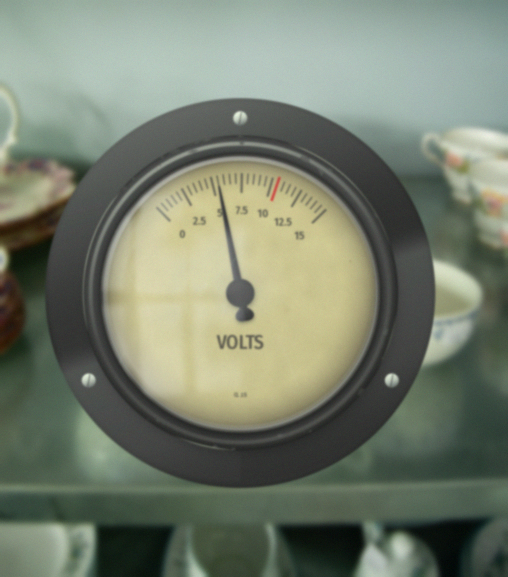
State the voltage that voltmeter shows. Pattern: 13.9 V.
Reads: 5.5 V
